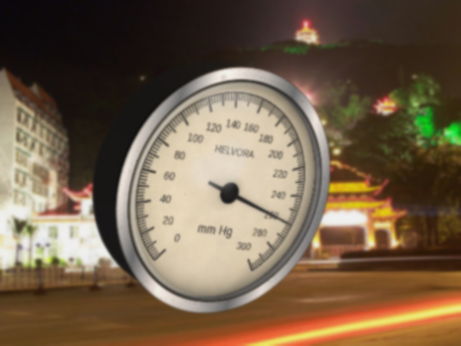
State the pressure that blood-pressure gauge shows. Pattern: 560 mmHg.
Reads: 260 mmHg
